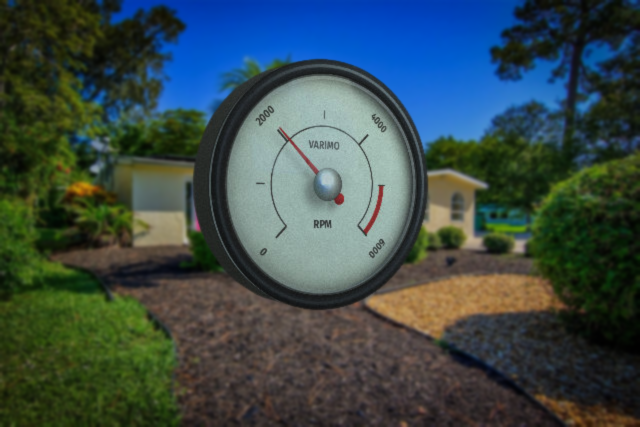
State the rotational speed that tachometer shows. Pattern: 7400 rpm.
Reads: 2000 rpm
